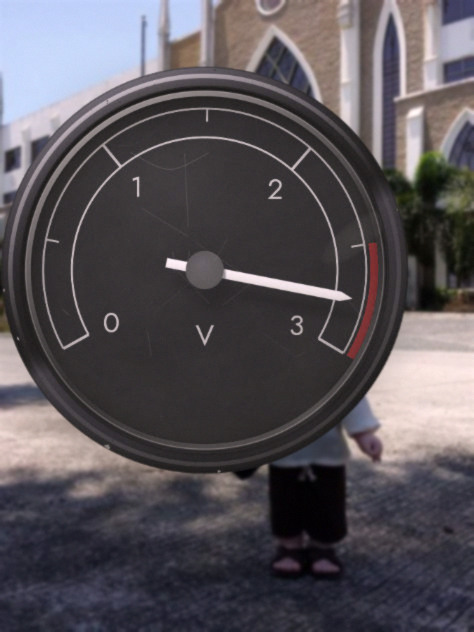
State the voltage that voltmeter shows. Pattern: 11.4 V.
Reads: 2.75 V
